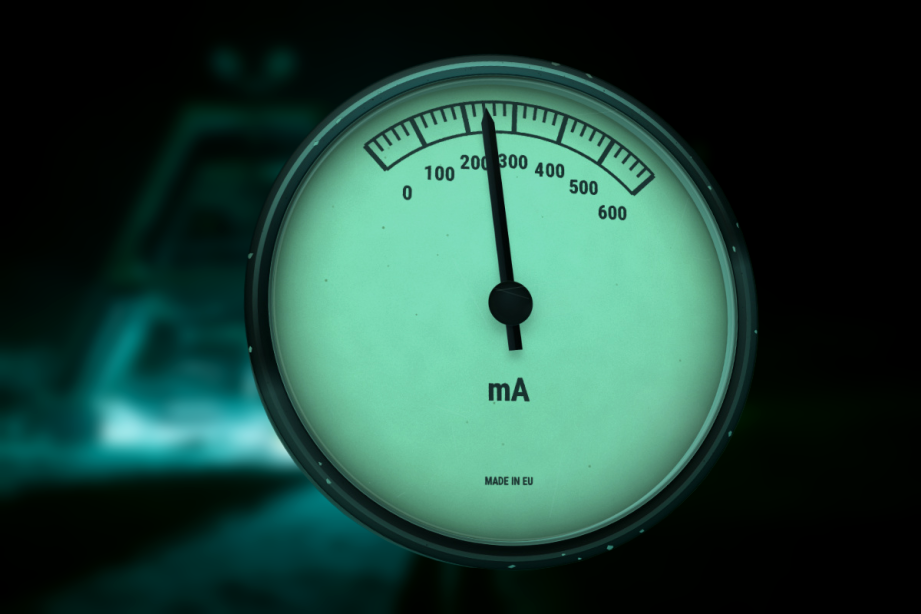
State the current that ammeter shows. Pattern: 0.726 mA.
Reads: 240 mA
